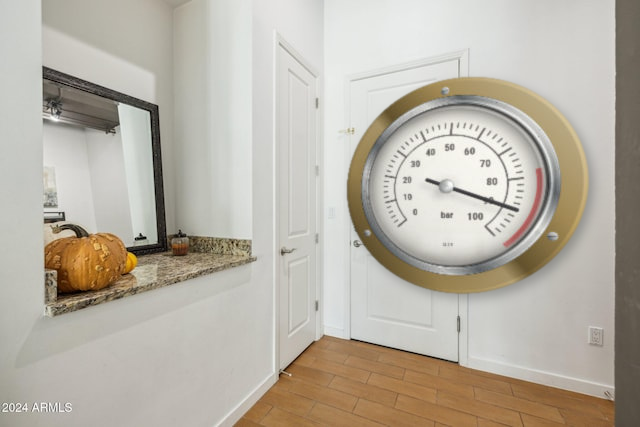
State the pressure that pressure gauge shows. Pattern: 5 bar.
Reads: 90 bar
